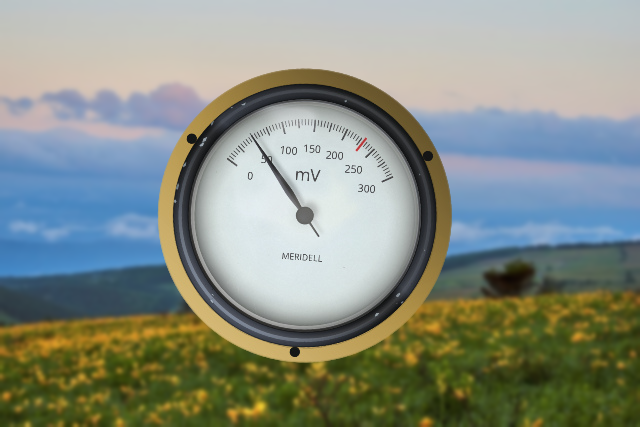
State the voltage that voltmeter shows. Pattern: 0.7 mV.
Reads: 50 mV
